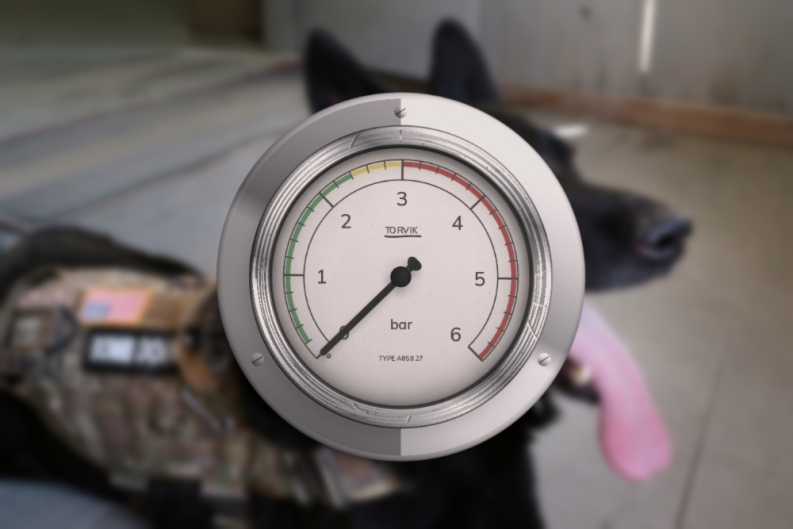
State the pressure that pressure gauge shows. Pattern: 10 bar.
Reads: 0 bar
